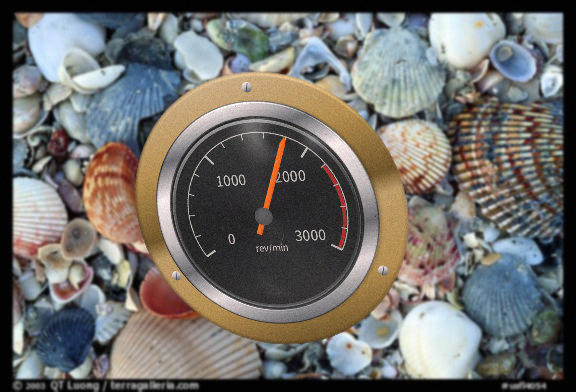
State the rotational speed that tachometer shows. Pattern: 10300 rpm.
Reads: 1800 rpm
